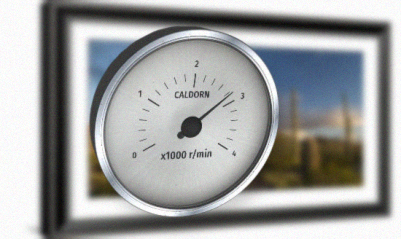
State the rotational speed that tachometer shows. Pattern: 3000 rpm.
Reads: 2800 rpm
